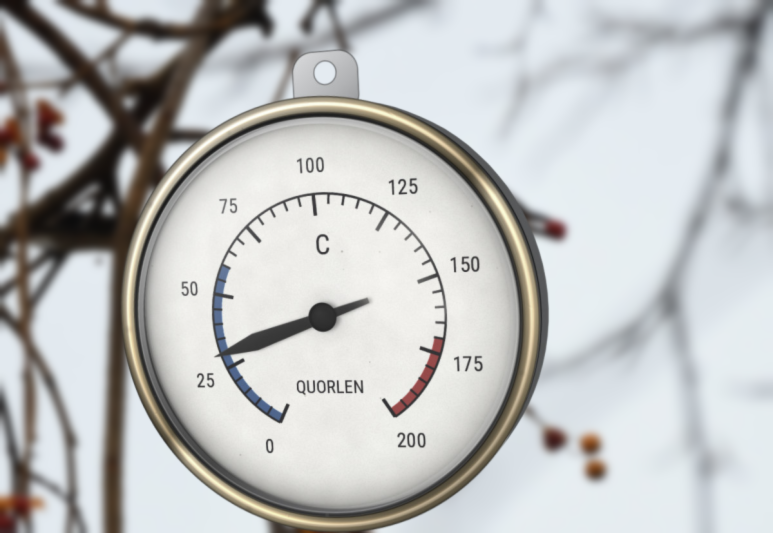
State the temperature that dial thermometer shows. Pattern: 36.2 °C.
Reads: 30 °C
